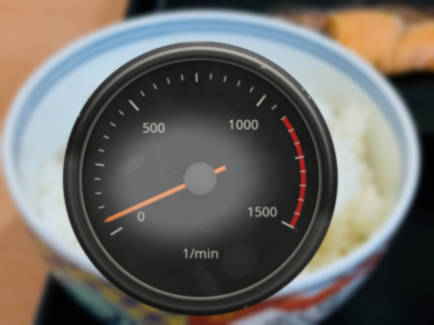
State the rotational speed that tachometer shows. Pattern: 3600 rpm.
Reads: 50 rpm
